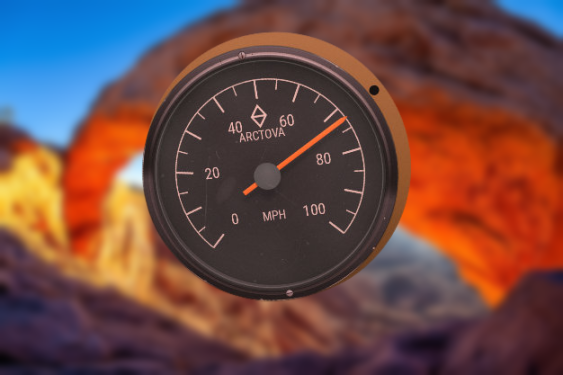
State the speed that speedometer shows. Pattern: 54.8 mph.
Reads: 72.5 mph
